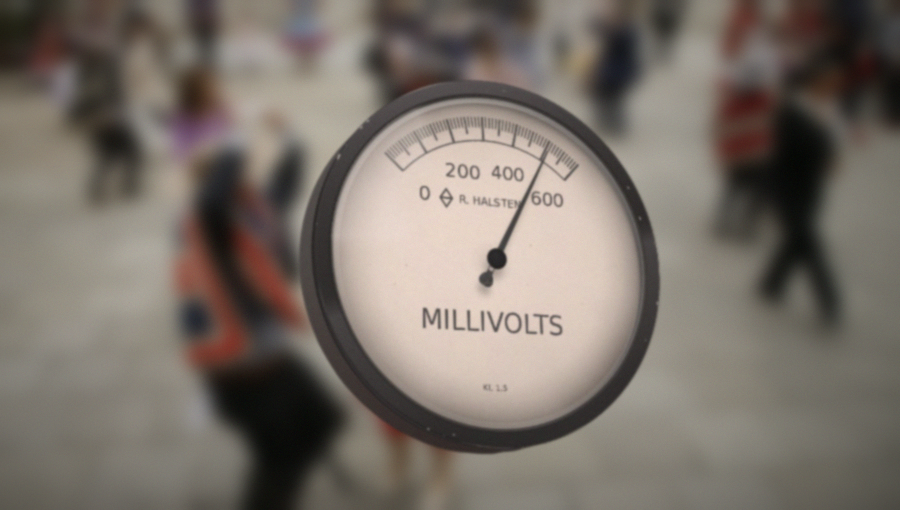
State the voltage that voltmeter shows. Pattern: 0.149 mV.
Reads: 500 mV
